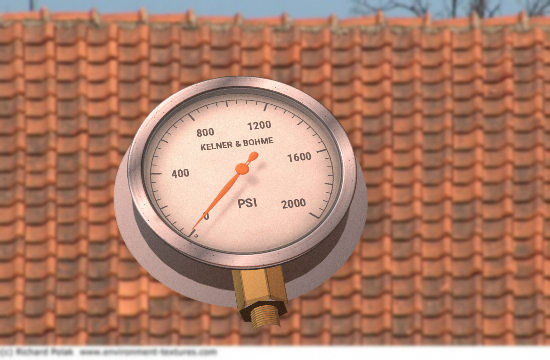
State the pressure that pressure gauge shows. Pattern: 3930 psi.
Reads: 0 psi
